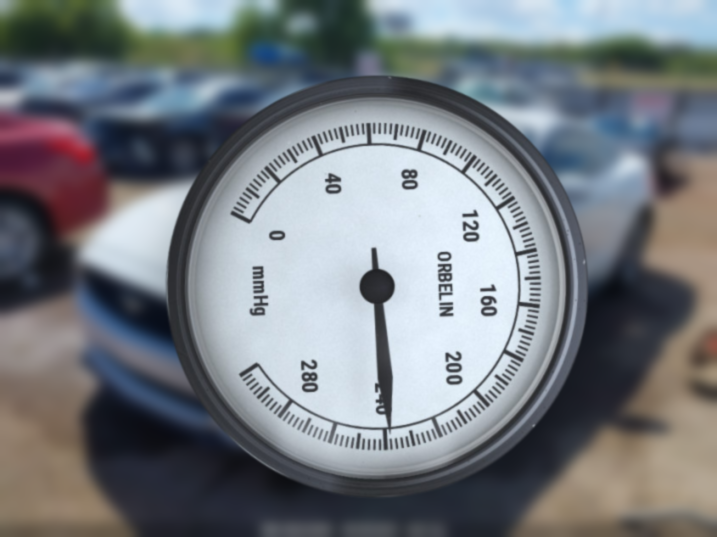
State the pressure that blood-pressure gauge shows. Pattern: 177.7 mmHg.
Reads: 238 mmHg
